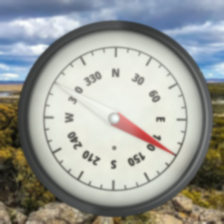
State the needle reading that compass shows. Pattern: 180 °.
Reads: 120 °
